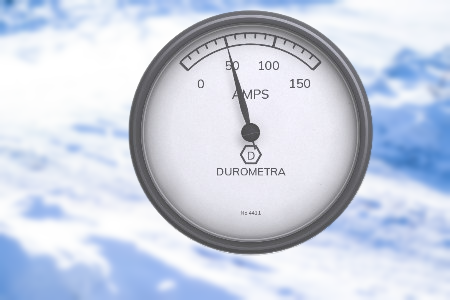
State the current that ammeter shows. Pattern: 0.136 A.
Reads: 50 A
